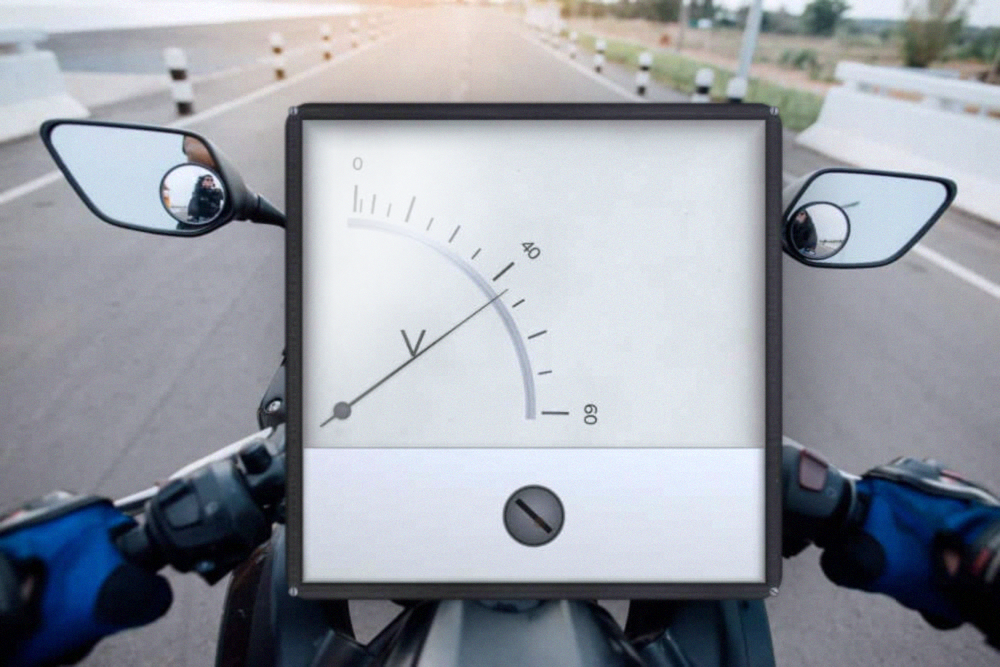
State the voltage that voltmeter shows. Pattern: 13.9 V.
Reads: 42.5 V
